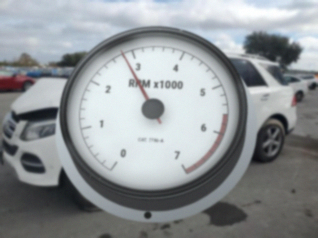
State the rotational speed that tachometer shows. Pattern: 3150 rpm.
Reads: 2800 rpm
